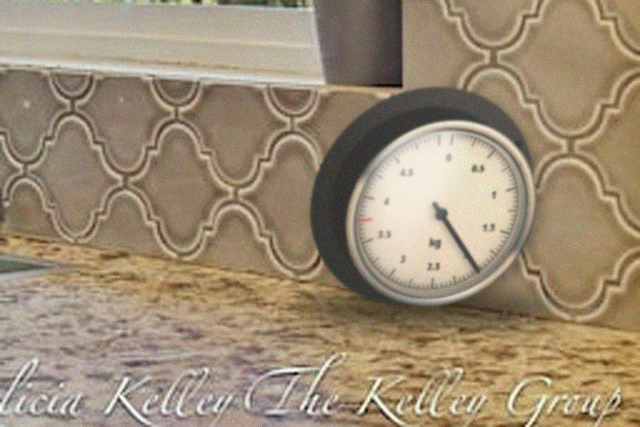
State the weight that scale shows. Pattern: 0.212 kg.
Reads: 2 kg
